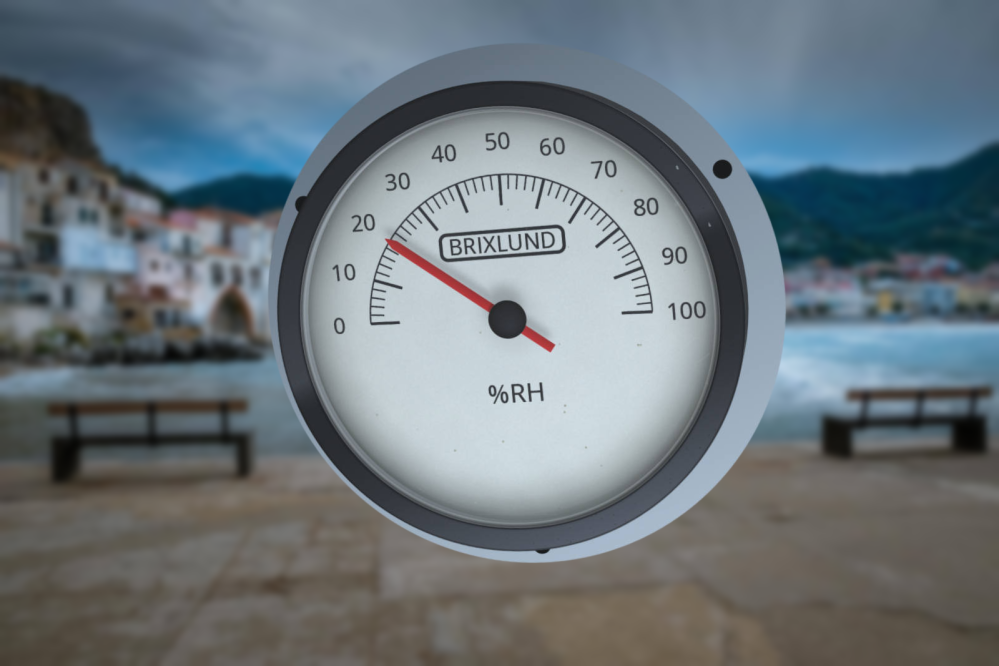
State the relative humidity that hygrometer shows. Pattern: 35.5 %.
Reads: 20 %
